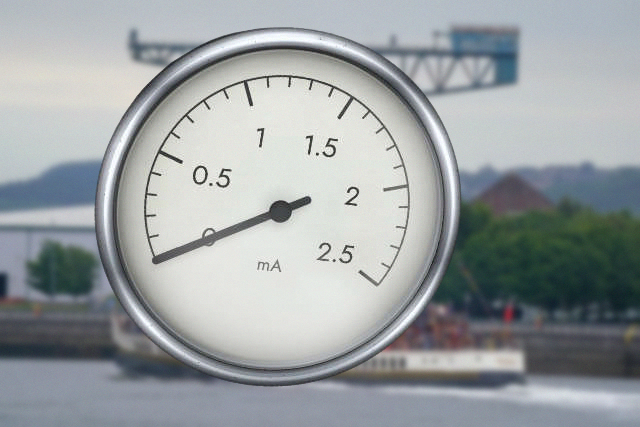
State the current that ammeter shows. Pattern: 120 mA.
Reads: 0 mA
